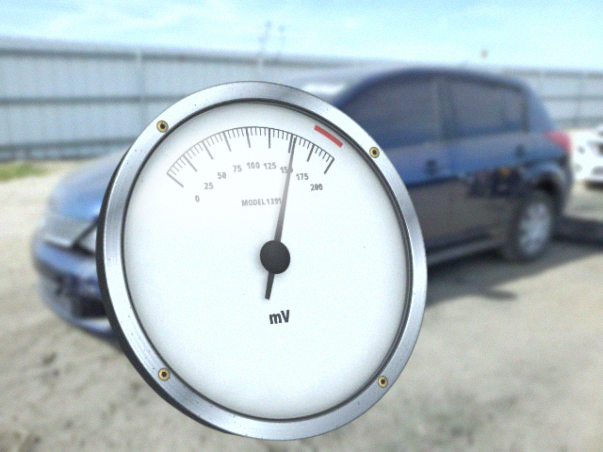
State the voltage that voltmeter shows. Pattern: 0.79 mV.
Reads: 150 mV
